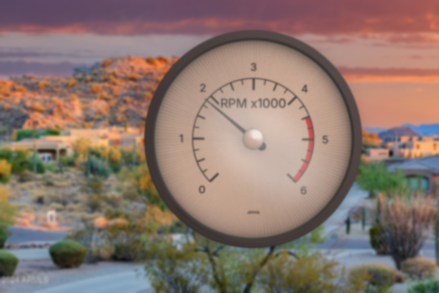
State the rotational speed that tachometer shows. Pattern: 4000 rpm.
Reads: 1875 rpm
